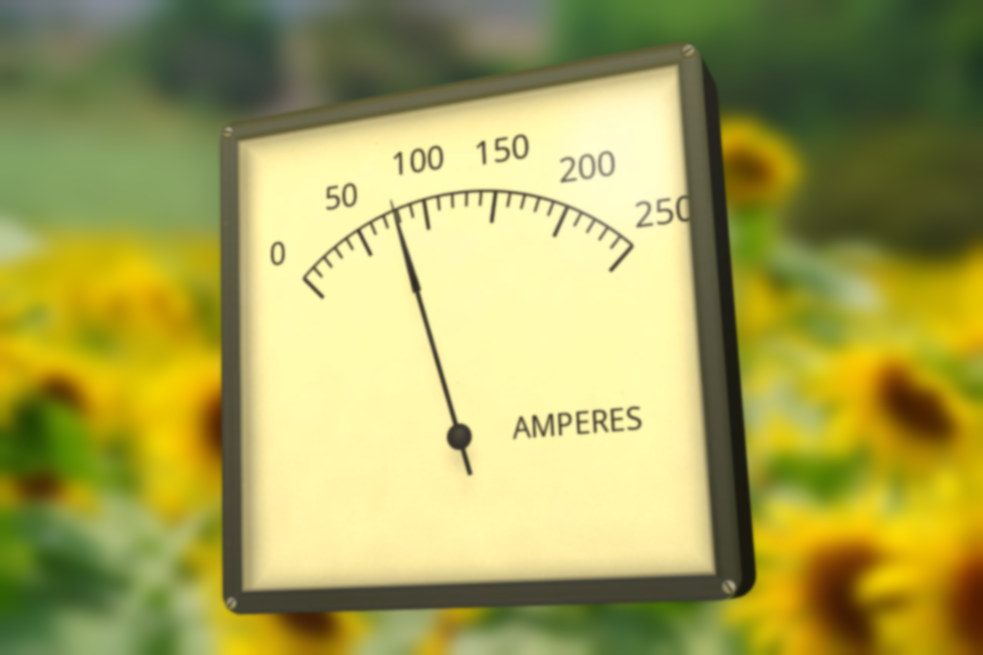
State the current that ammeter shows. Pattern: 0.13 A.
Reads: 80 A
